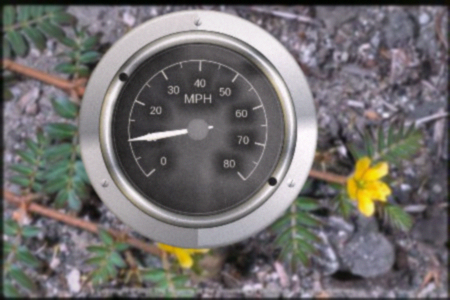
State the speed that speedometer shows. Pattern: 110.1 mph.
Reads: 10 mph
